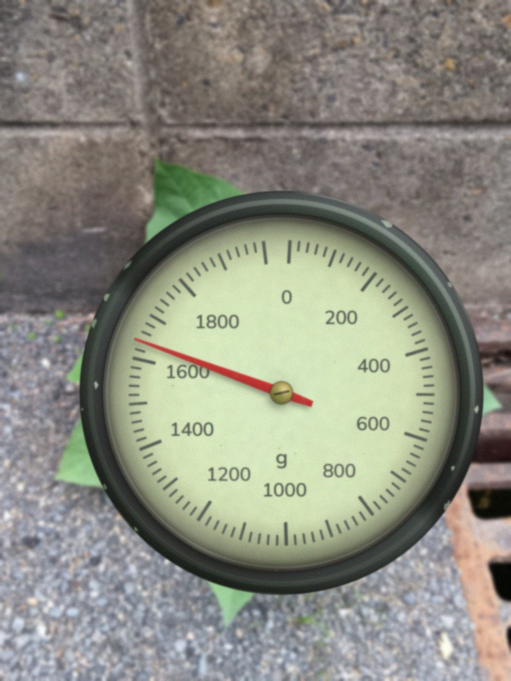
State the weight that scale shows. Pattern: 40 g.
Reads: 1640 g
